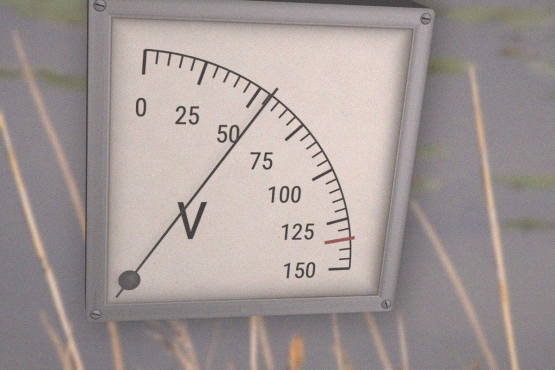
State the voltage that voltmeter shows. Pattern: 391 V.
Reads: 55 V
